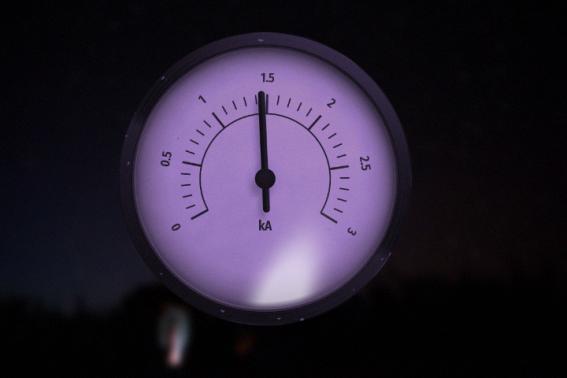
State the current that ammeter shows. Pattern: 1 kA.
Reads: 1.45 kA
